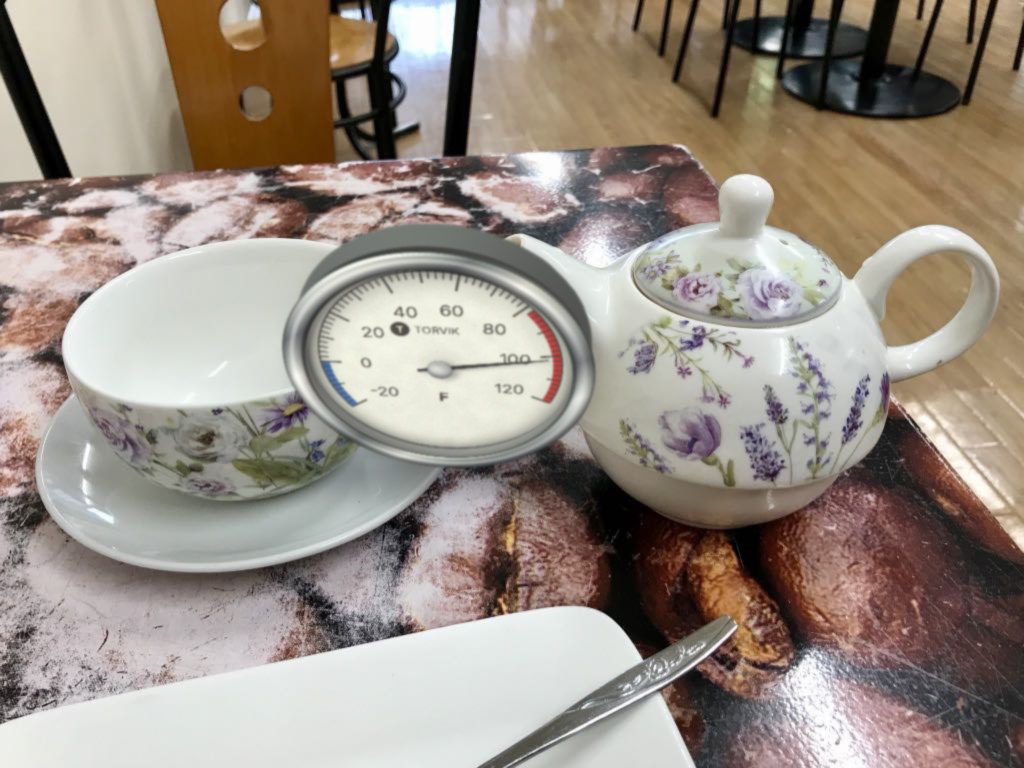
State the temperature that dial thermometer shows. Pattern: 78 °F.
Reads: 100 °F
